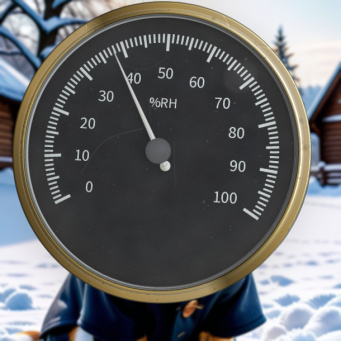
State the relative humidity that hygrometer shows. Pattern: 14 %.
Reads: 38 %
